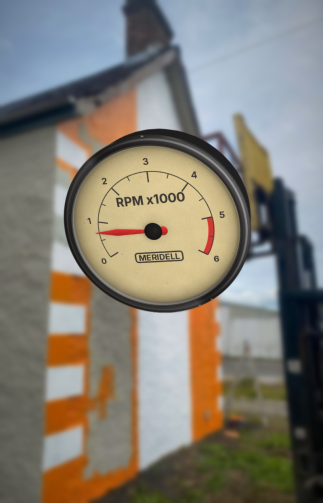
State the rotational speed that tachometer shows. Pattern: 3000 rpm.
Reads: 750 rpm
